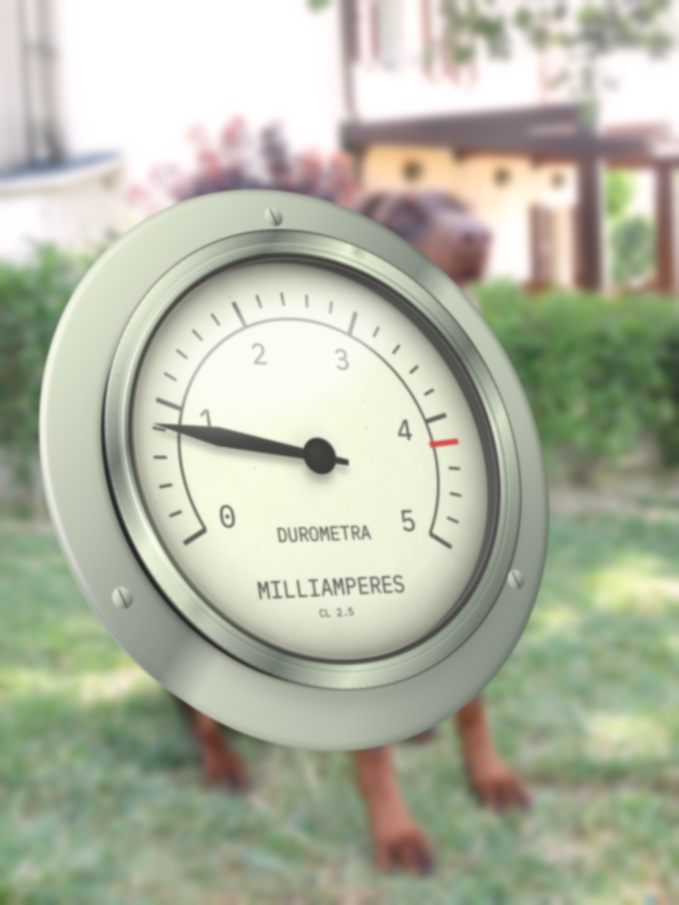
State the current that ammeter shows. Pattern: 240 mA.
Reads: 0.8 mA
